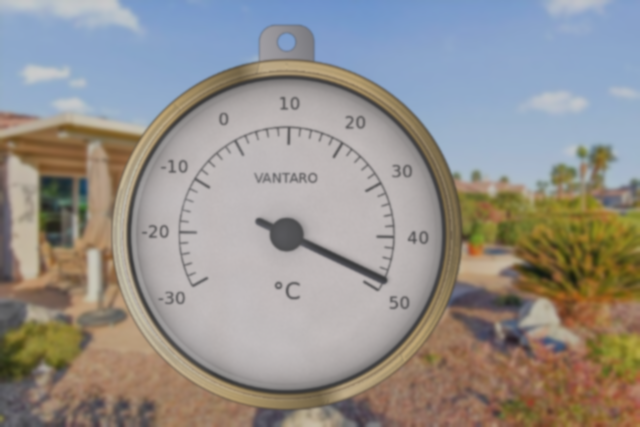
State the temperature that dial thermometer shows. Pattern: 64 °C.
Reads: 48 °C
